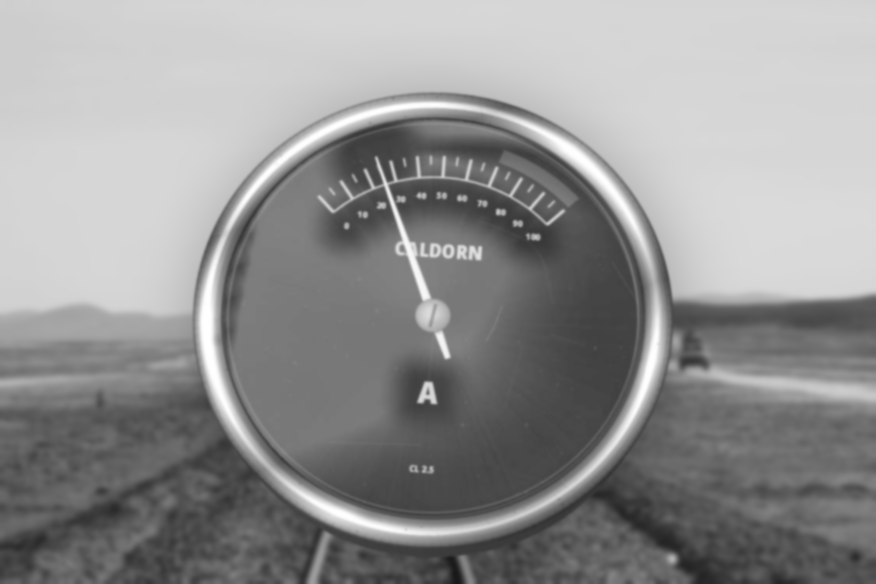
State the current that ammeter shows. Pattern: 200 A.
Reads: 25 A
